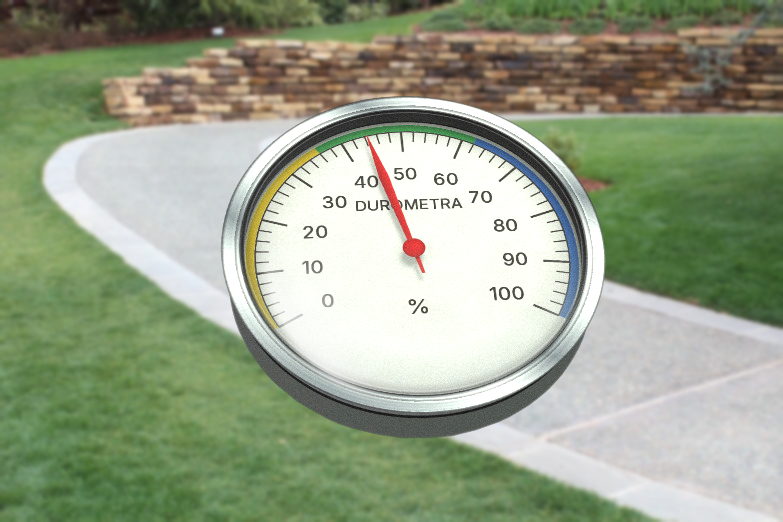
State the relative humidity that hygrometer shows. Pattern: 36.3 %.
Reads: 44 %
